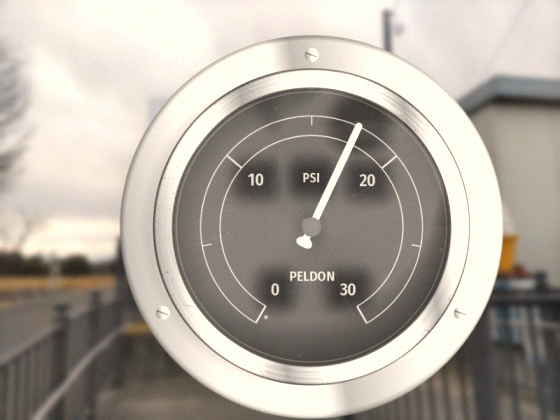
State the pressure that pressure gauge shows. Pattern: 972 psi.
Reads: 17.5 psi
